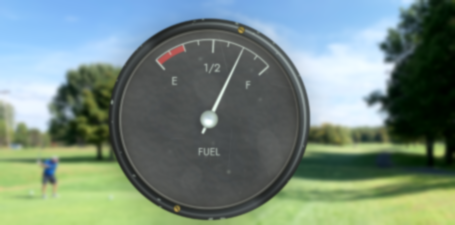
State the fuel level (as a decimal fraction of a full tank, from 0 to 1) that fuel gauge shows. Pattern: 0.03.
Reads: 0.75
